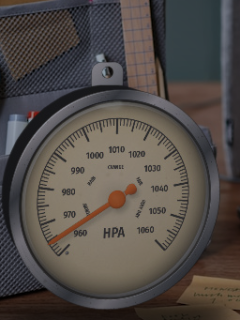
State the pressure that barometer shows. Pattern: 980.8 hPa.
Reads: 965 hPa
